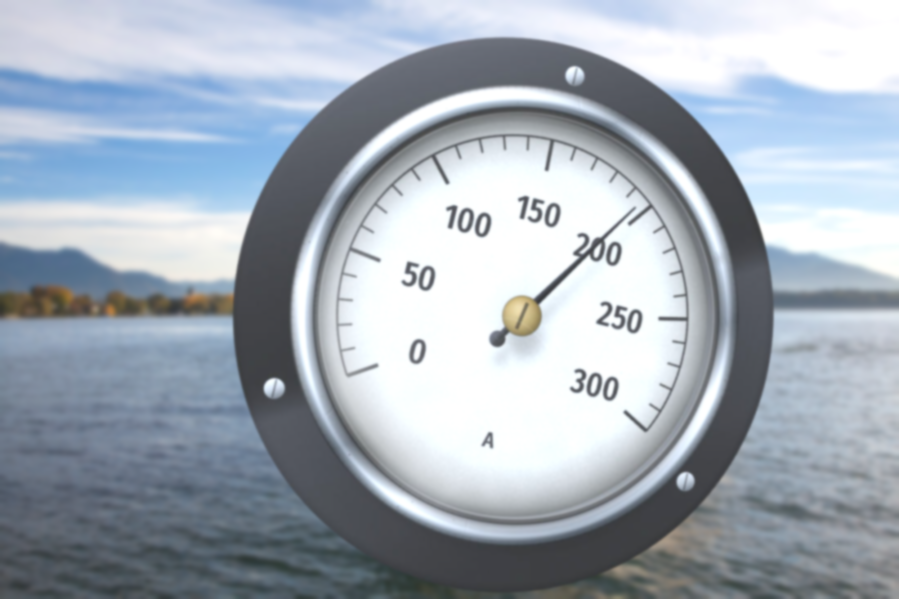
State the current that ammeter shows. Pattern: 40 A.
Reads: 195 A
